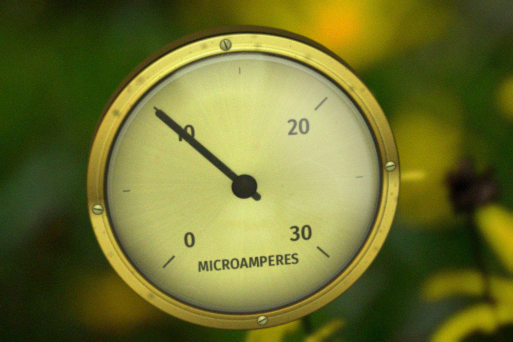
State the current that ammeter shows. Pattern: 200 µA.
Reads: 10 µA
